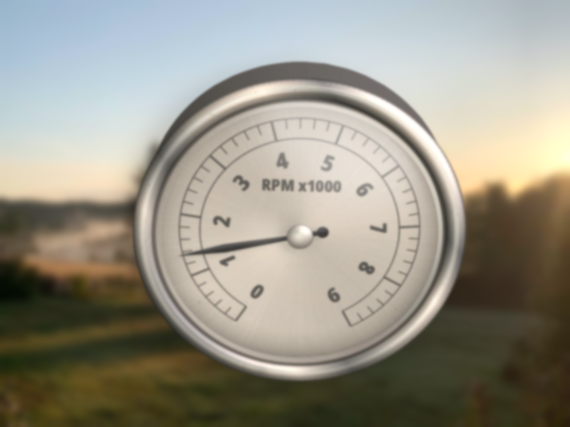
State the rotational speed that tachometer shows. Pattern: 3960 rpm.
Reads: 1400 rpm
